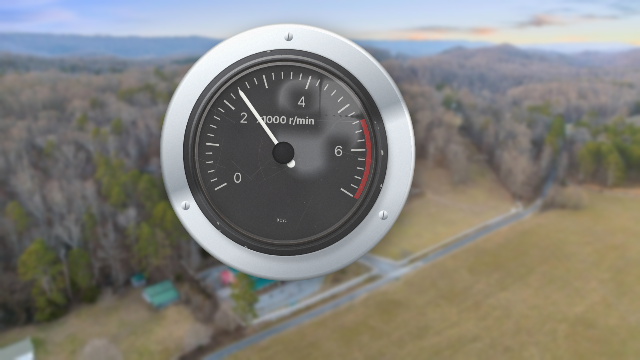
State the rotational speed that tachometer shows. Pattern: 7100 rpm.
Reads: 2400 rpm
